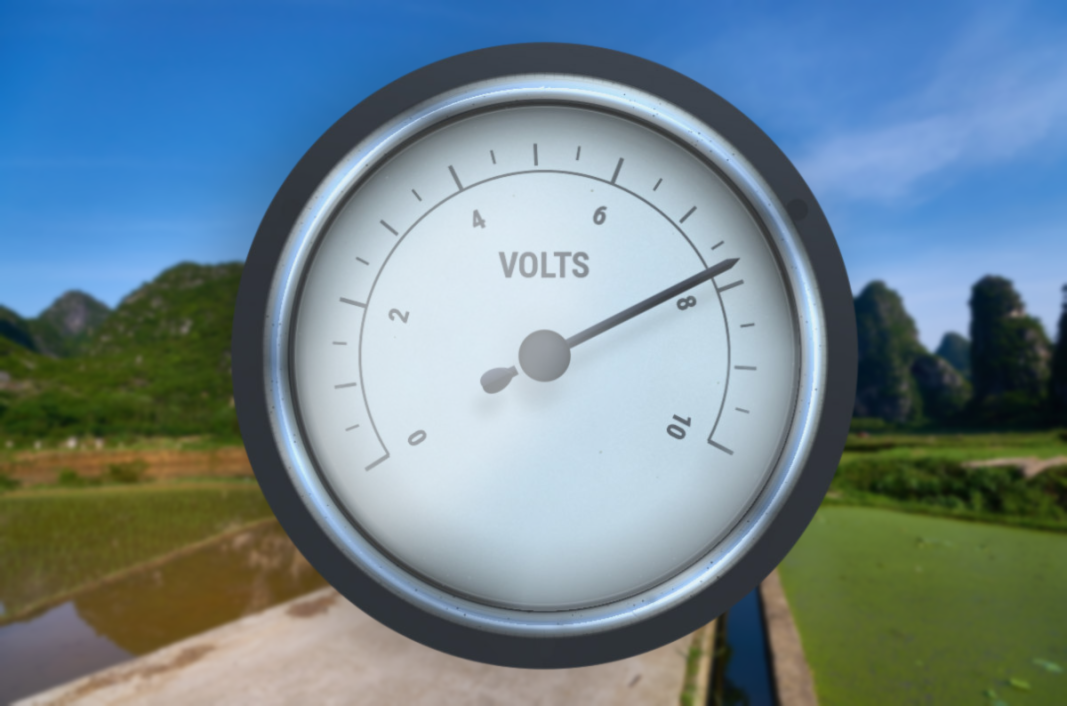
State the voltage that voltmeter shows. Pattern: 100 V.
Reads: 7.75 V
